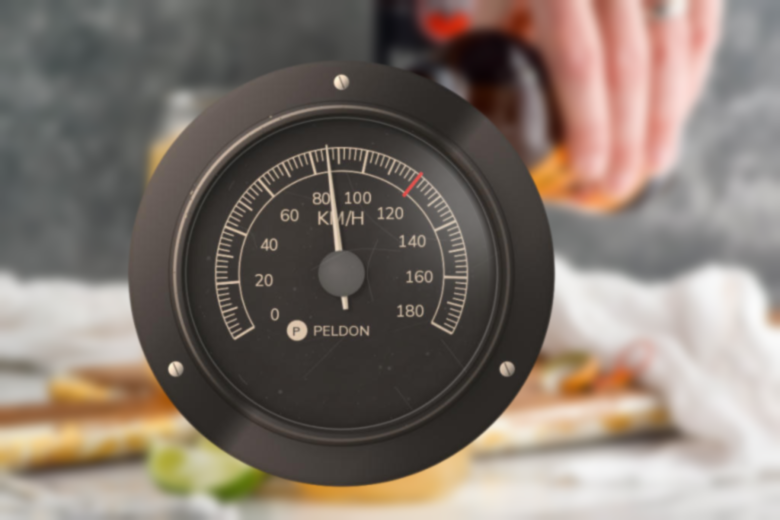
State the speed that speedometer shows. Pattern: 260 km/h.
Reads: 86 km/h
